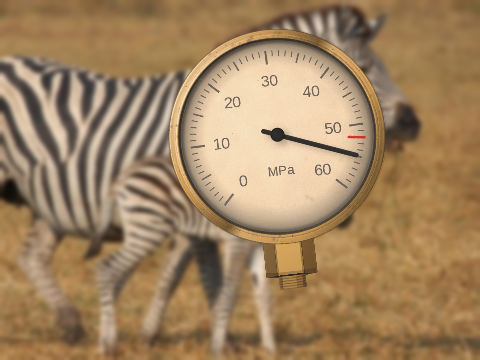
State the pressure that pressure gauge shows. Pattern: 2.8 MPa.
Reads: 55 MPa
